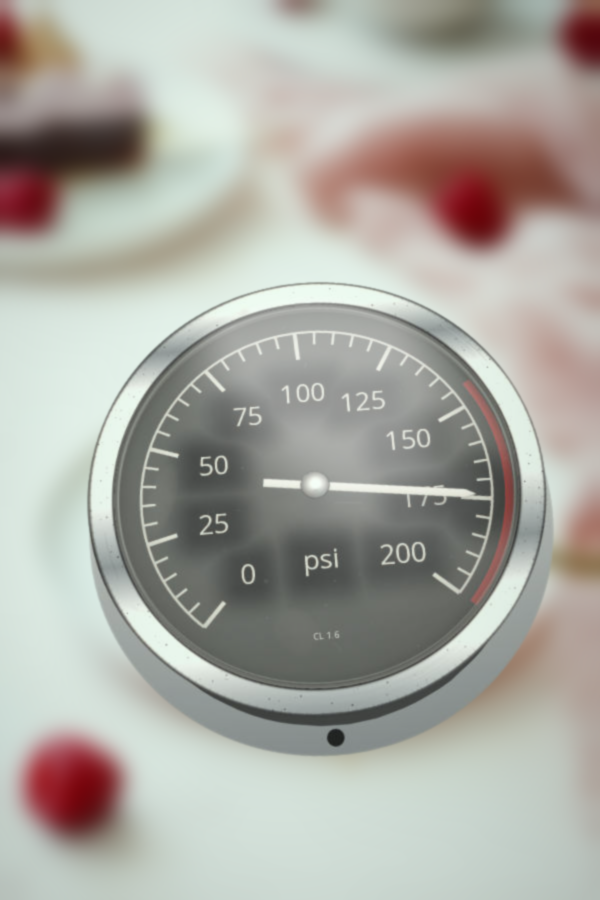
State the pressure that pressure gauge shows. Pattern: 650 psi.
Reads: 175 psi
